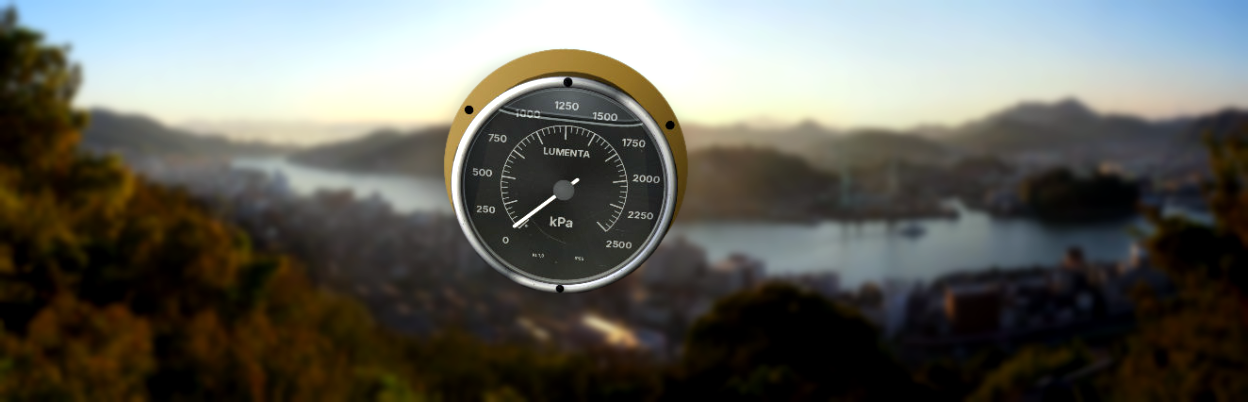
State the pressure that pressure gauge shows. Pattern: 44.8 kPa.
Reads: 50 kPa
